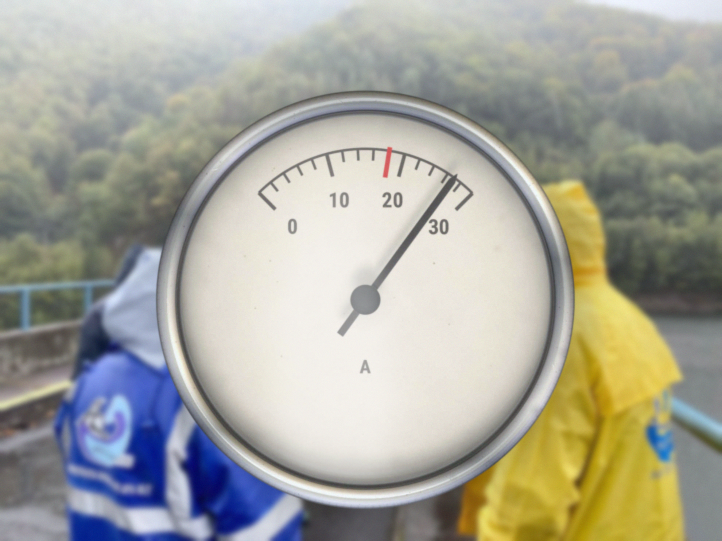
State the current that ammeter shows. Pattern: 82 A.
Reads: 27 A
